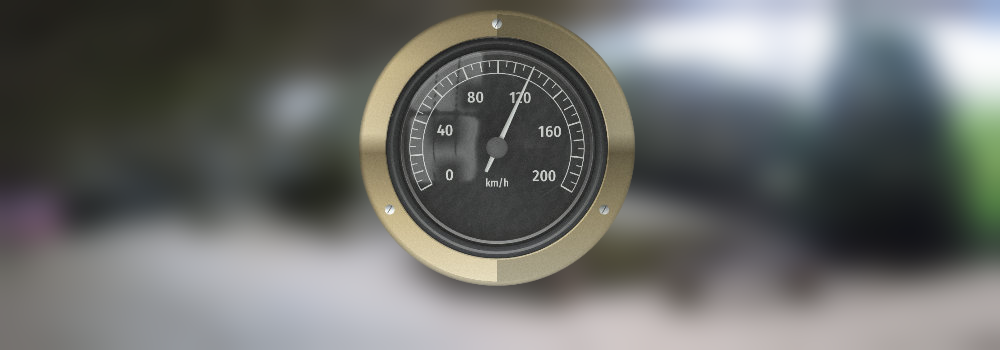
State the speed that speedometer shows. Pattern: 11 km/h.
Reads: 120 km/h
